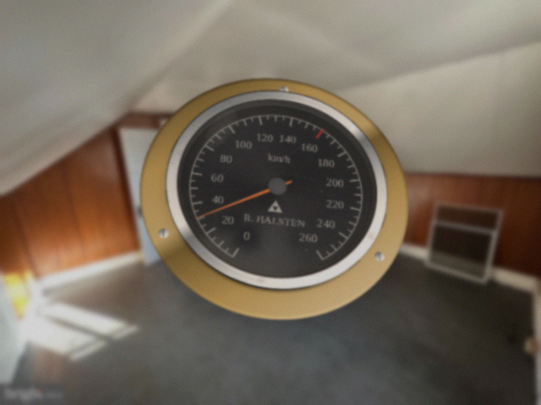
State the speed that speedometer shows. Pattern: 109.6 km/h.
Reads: 30 km/h
